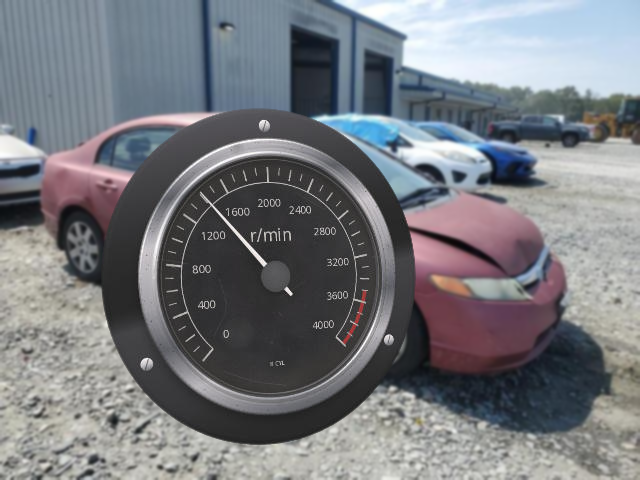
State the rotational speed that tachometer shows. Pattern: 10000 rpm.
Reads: 1400 rpm
